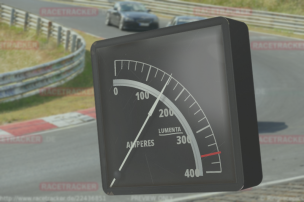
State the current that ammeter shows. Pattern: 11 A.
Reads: 160 A
